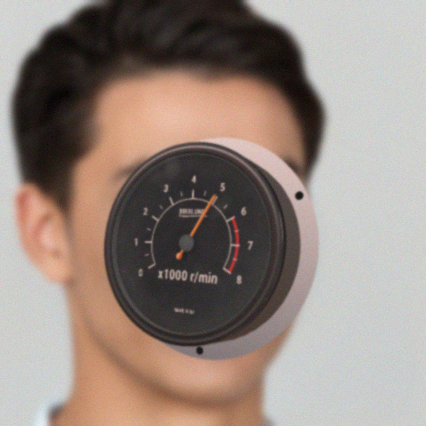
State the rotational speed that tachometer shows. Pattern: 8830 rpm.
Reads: 5000 rpm
